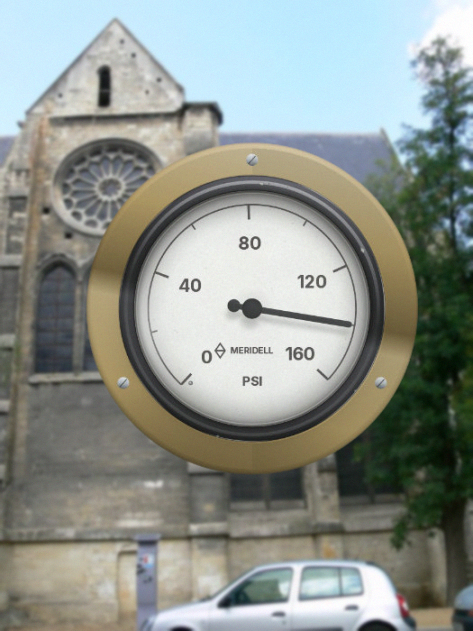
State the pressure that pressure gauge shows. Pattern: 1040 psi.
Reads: 140 psi
